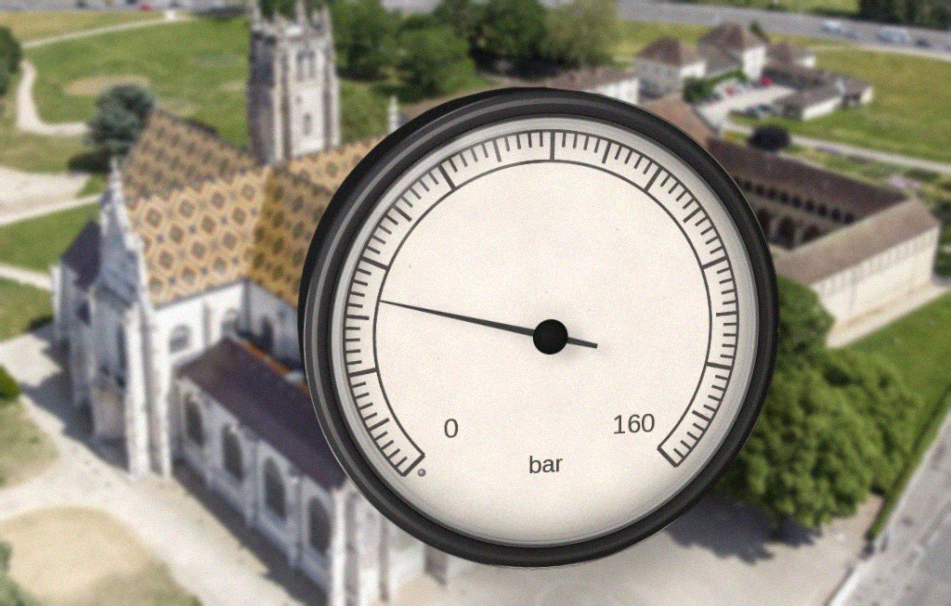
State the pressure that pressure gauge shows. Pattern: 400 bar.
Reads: 34 bar
